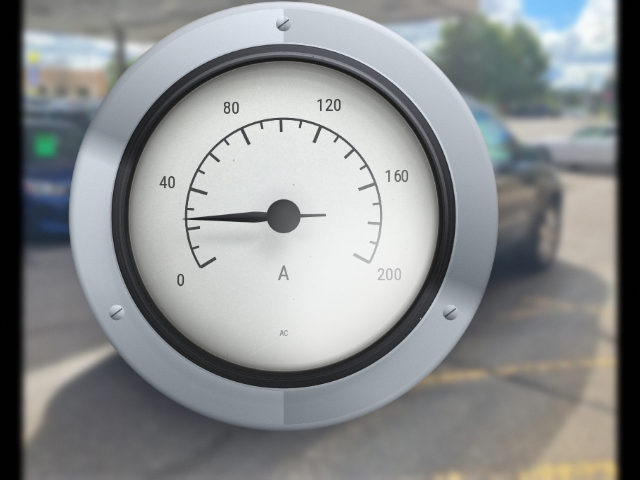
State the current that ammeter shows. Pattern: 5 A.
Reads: 25 A
